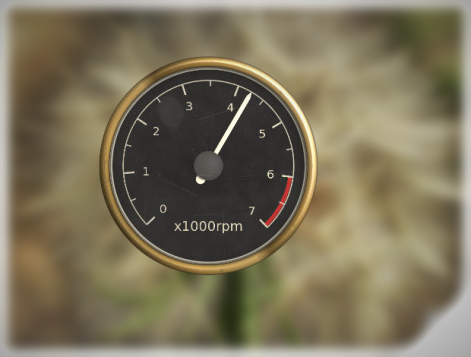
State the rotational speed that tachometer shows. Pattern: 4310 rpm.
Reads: 4250 rpm
